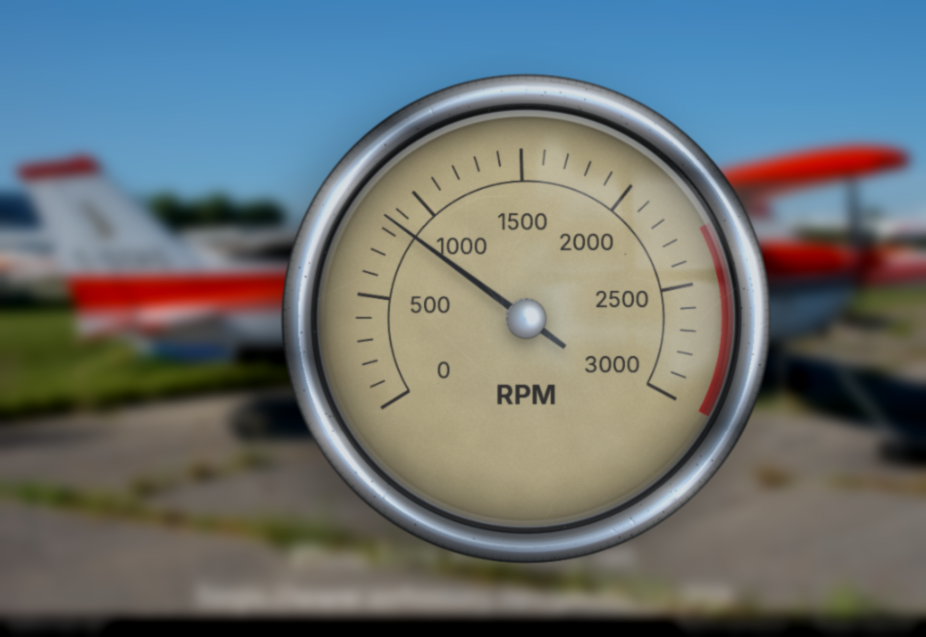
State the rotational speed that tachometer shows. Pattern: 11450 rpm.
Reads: 850 rpm
